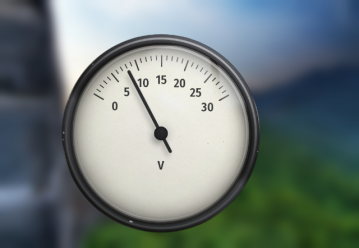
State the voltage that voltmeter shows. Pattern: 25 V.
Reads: 8 V
